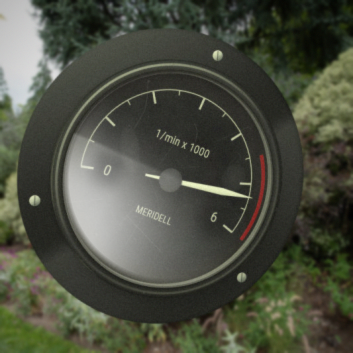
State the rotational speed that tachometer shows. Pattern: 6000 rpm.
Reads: 5250 rpm
